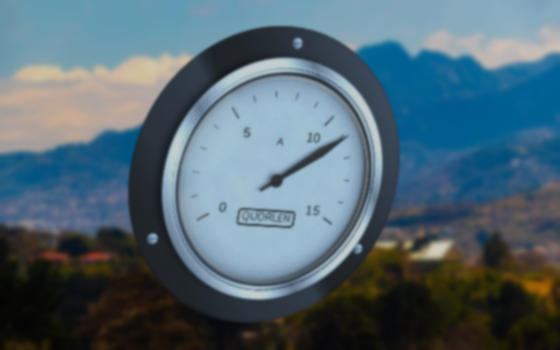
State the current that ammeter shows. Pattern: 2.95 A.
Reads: 11 A
